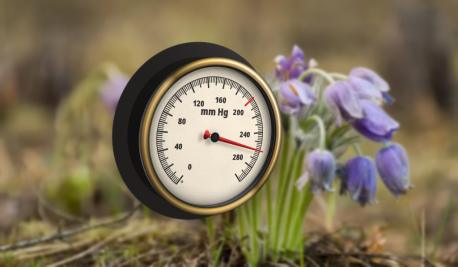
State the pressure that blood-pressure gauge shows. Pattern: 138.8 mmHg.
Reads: 260 mmHg
